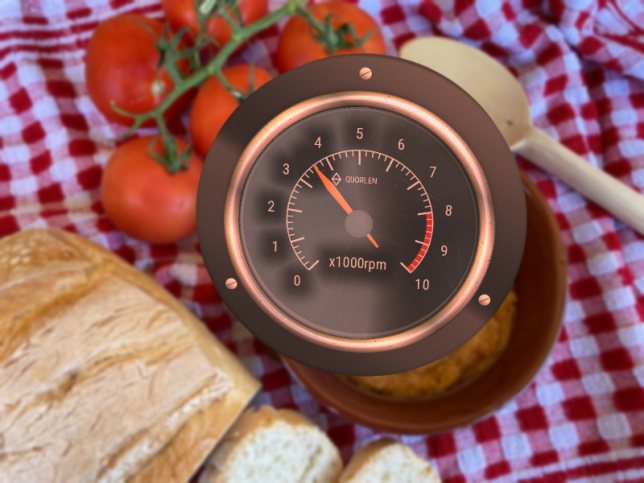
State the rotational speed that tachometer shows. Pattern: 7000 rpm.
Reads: 3600 rpm
